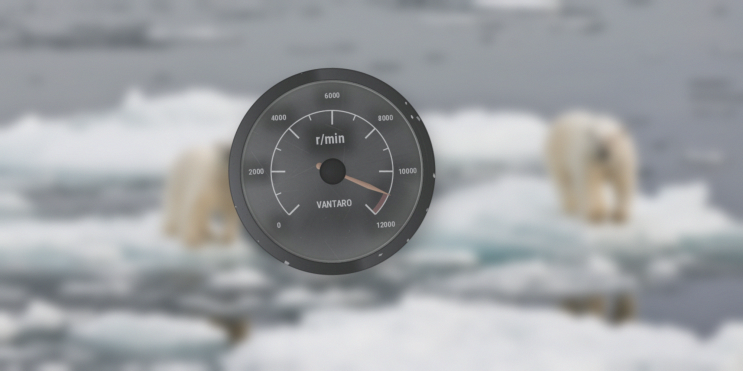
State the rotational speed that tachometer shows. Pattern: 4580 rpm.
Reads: 11000 rpm
